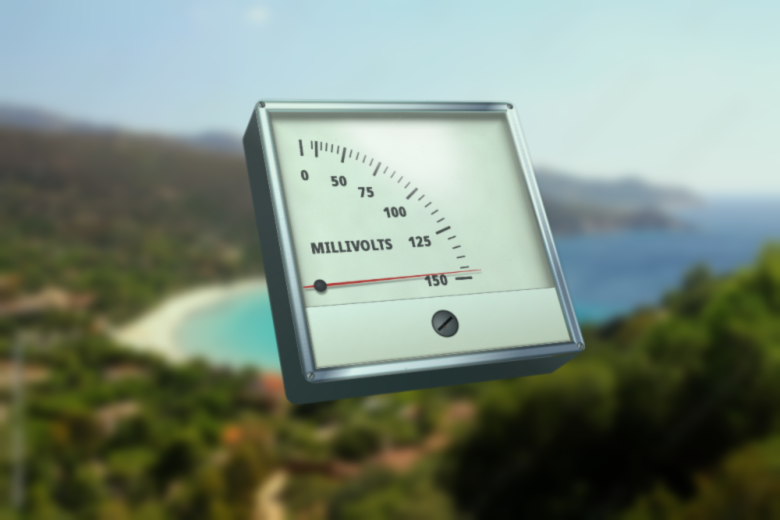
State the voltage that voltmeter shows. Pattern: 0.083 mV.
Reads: 147.5 mV
